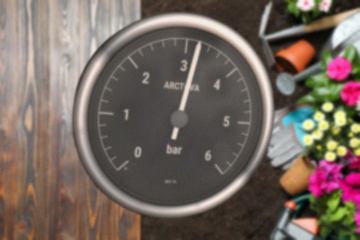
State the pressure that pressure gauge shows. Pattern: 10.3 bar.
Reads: 3.2 bar
